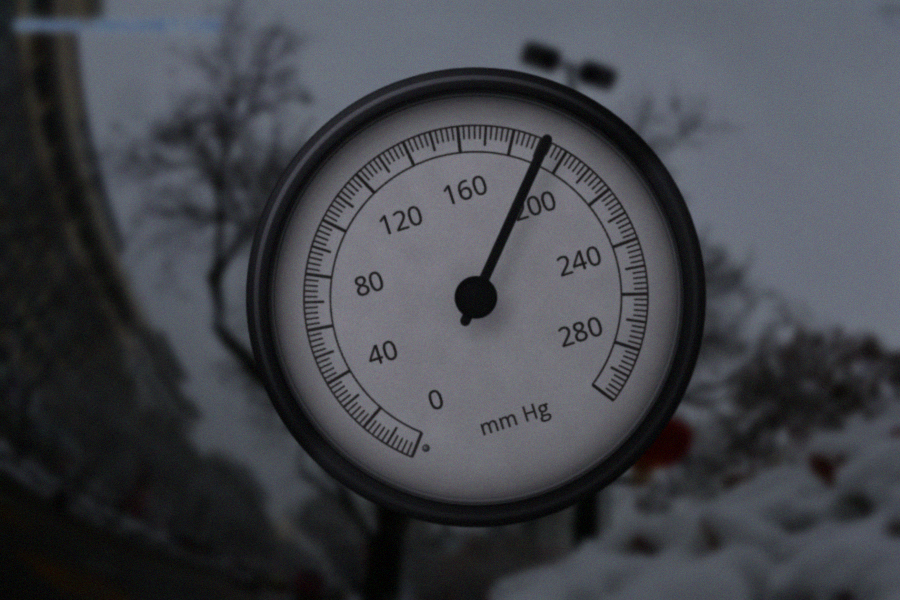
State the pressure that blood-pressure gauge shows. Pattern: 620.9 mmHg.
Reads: 192 mmHg
